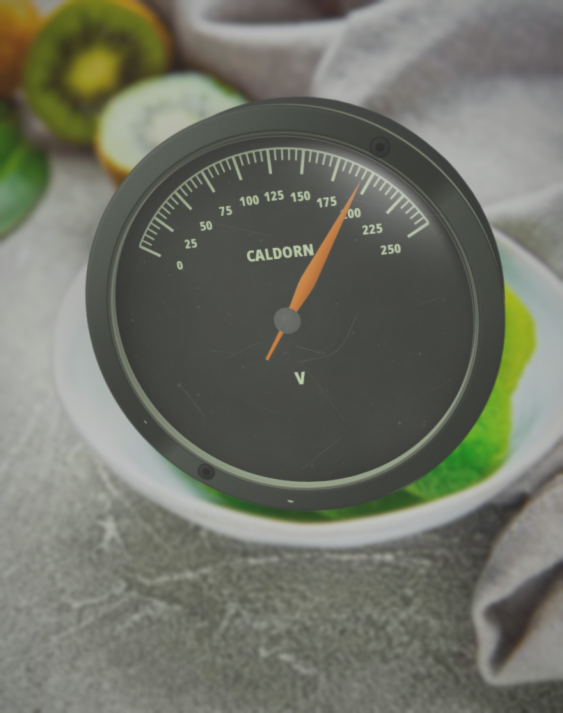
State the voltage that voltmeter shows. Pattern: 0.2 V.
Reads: 195 V
